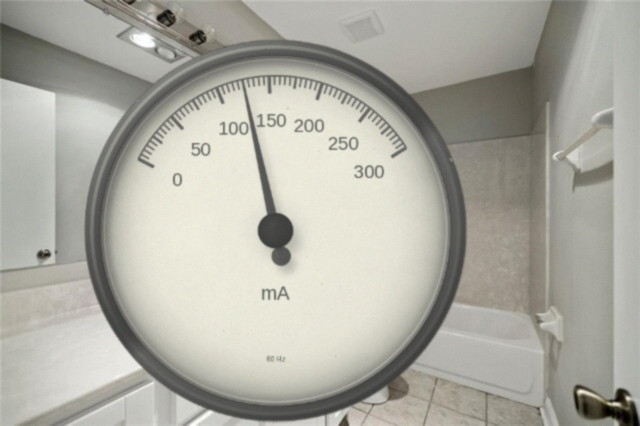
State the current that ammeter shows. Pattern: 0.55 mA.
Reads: 125 mA
